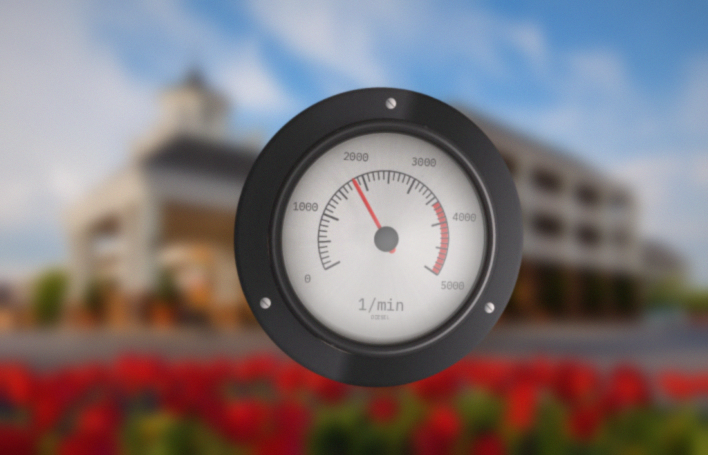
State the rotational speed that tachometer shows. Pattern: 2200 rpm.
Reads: 1800 rpm
